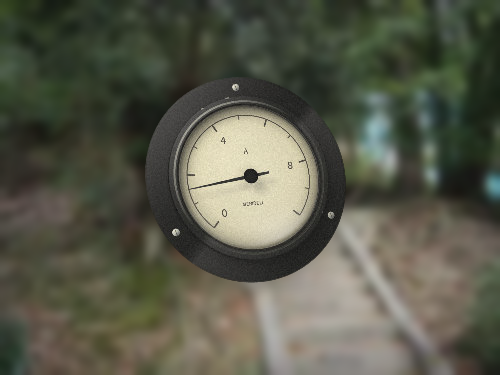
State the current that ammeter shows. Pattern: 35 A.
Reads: 1.5 A
